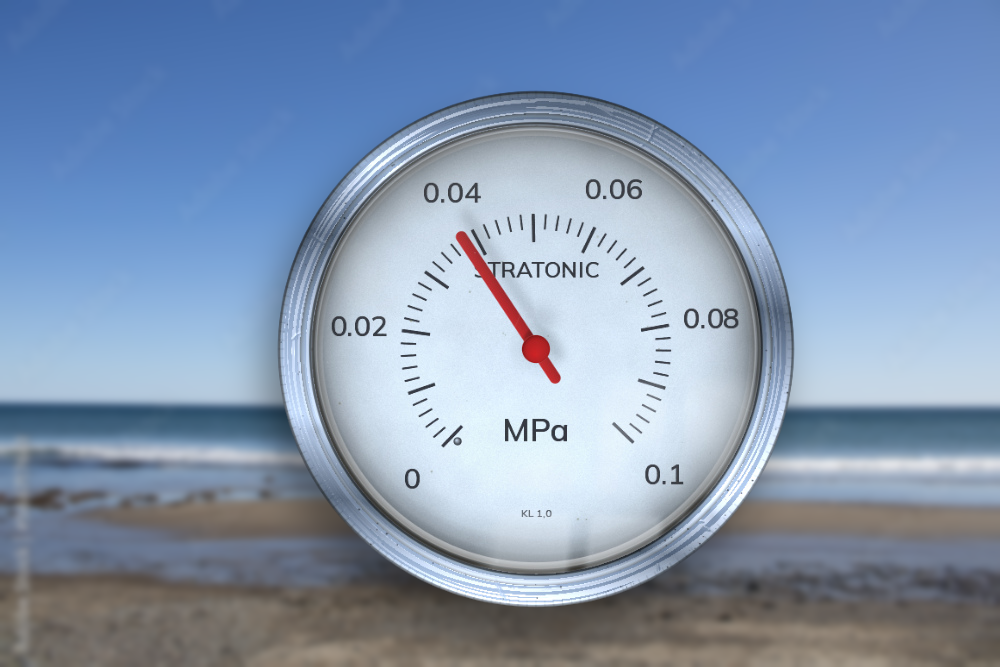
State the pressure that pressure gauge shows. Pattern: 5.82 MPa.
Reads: 0.038 MPa
